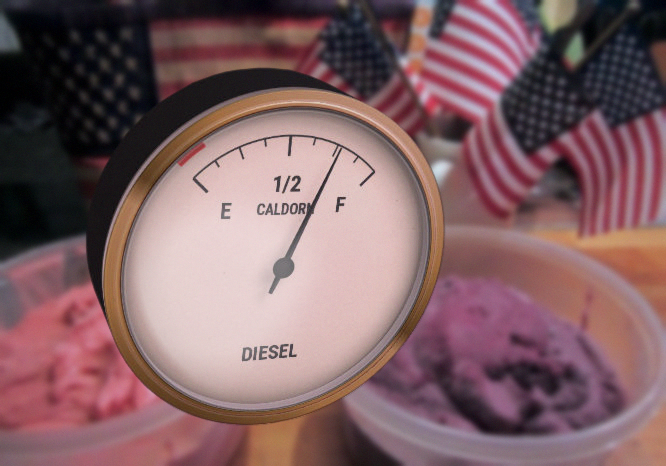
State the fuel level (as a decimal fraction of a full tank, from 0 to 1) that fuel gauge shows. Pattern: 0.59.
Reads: 0.75
